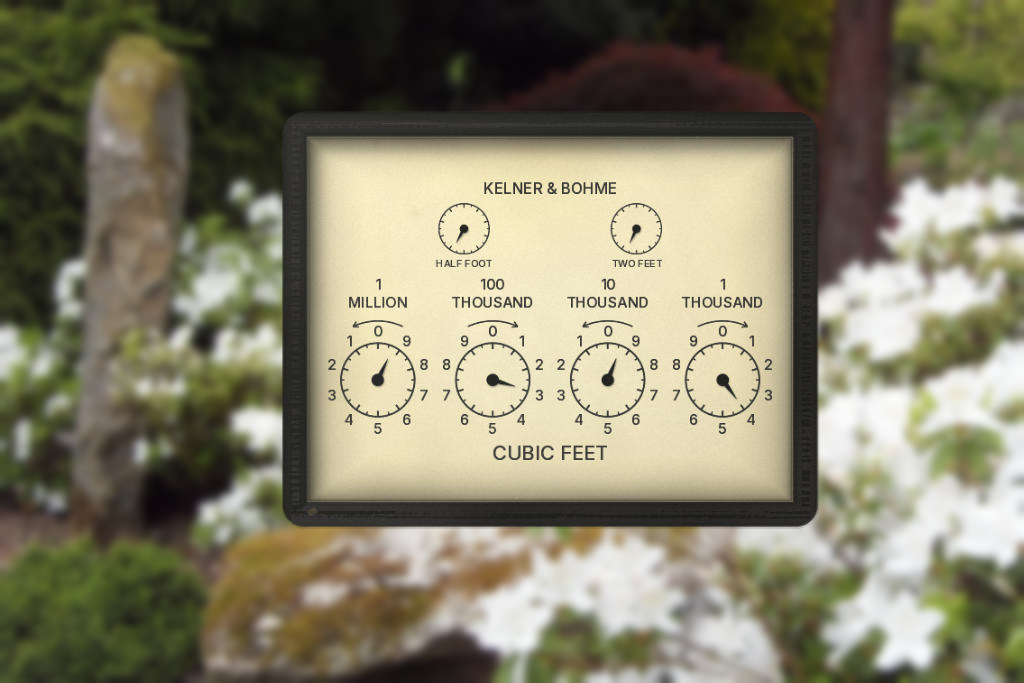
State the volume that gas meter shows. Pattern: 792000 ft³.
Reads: 929400 ft³
